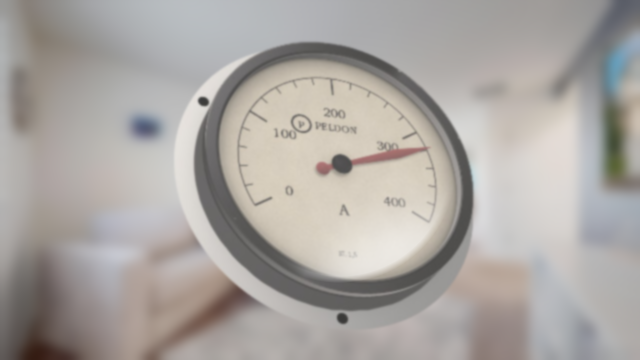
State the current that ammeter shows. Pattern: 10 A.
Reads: 320 A
